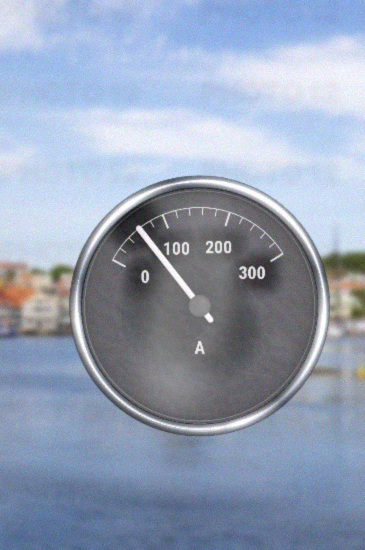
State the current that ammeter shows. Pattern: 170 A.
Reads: 60 A
